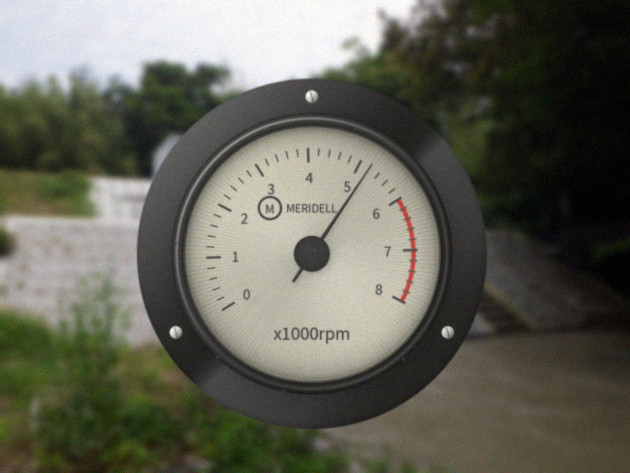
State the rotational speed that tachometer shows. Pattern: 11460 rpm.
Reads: 5200 rpm
